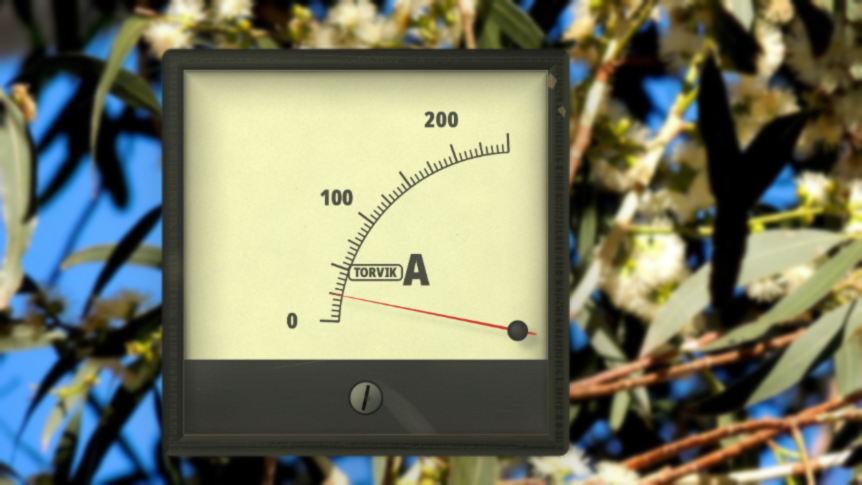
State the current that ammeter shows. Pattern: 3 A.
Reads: 25 A
